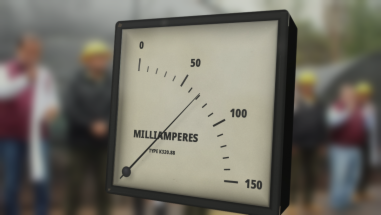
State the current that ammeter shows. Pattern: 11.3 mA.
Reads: 70 mA
